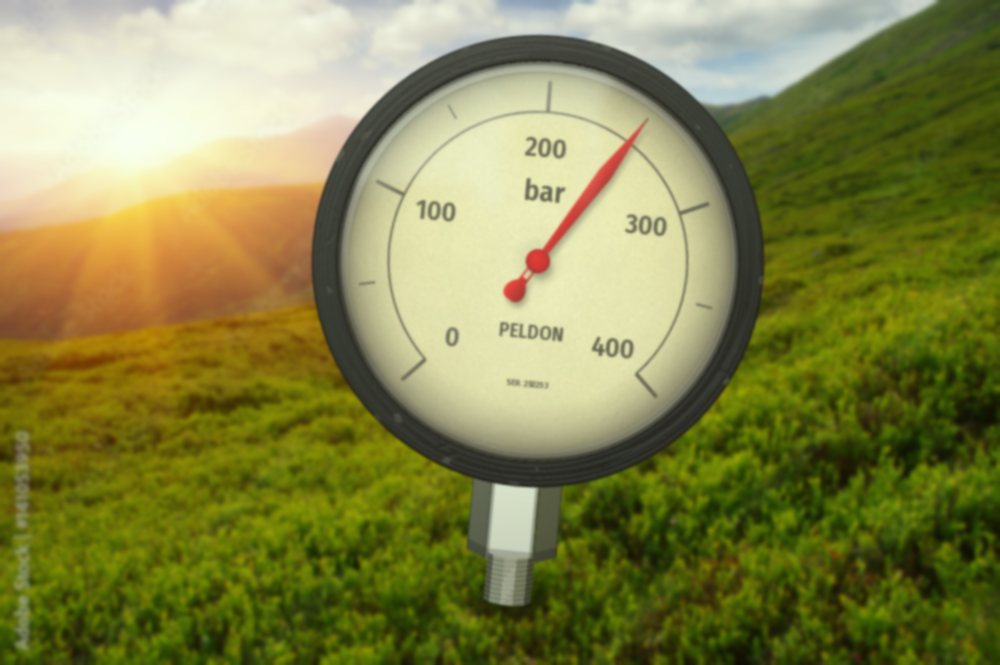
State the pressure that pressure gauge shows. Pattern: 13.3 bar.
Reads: 250 bar
